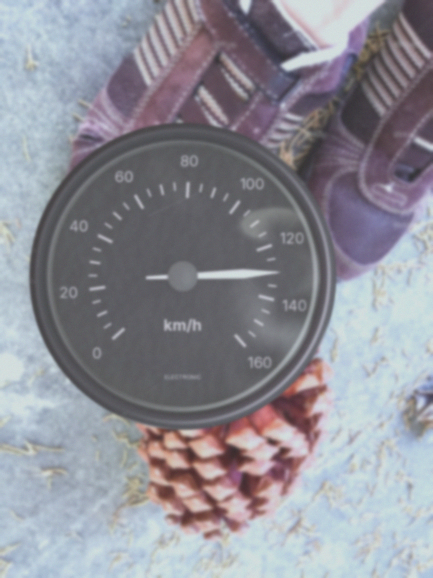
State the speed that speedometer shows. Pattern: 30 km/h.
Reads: 130 km/h
